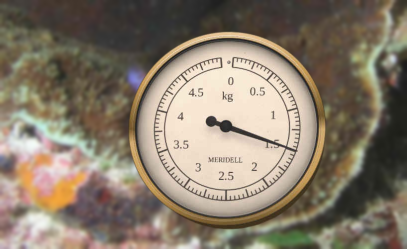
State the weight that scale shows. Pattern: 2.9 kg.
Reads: 1.5 kg
